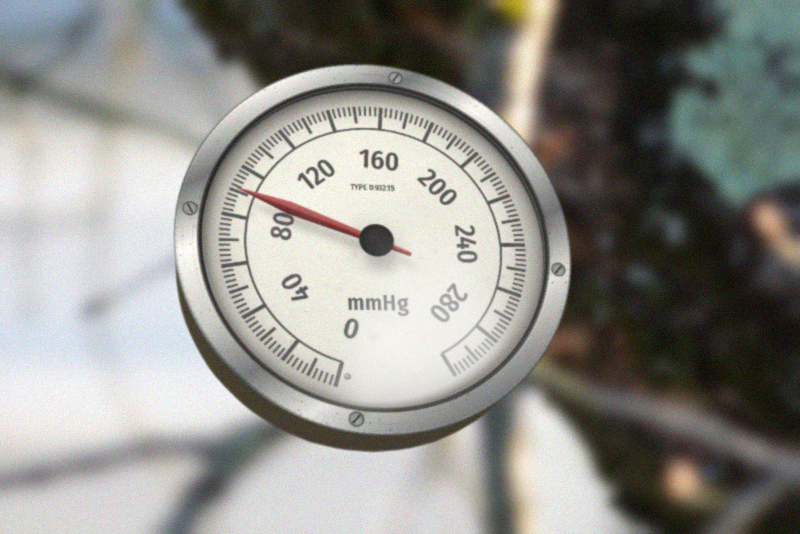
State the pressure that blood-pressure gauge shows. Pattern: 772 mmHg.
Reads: 90 mmHg
